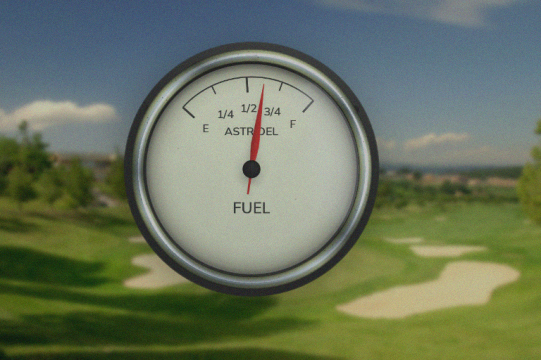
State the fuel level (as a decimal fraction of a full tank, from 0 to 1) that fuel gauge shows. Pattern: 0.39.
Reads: 0.625
